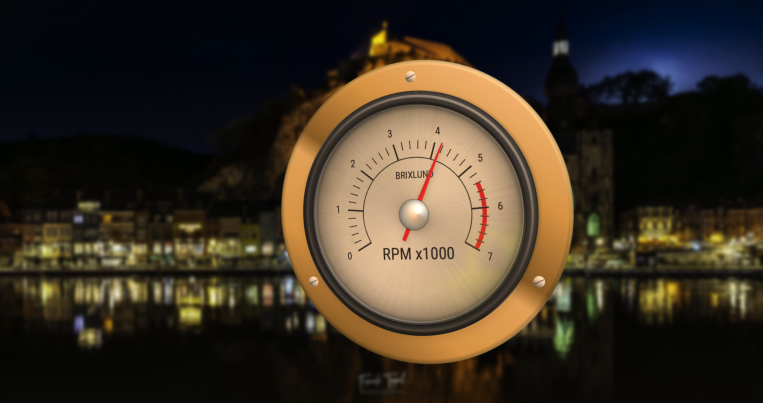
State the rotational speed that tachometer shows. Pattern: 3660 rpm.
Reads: 4200 rpm
